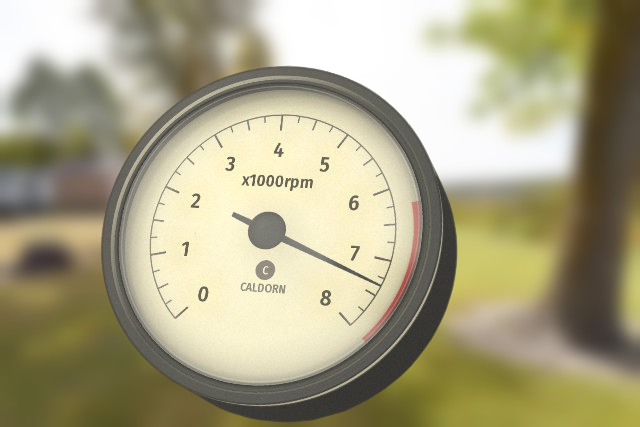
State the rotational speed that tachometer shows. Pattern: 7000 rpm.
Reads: 7375 rpm
